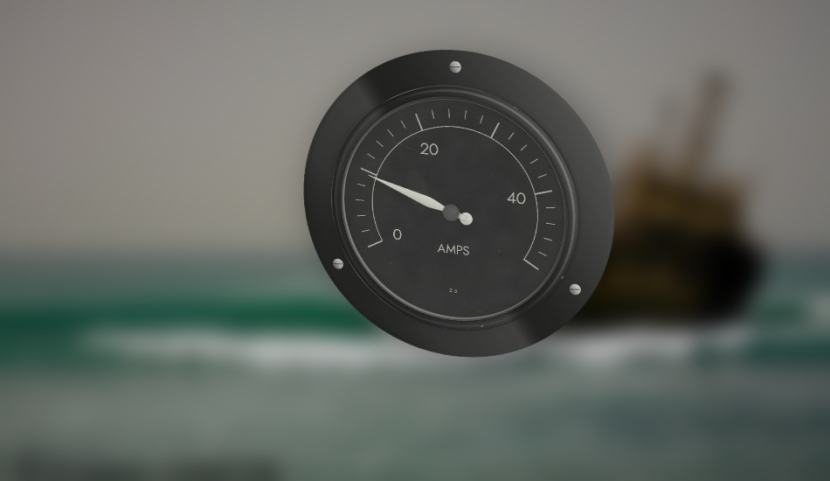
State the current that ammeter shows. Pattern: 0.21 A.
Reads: 10 A
